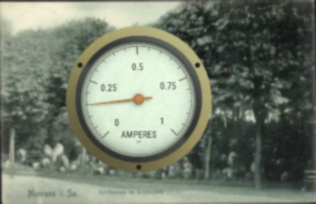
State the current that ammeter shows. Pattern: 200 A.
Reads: 0.15 A
